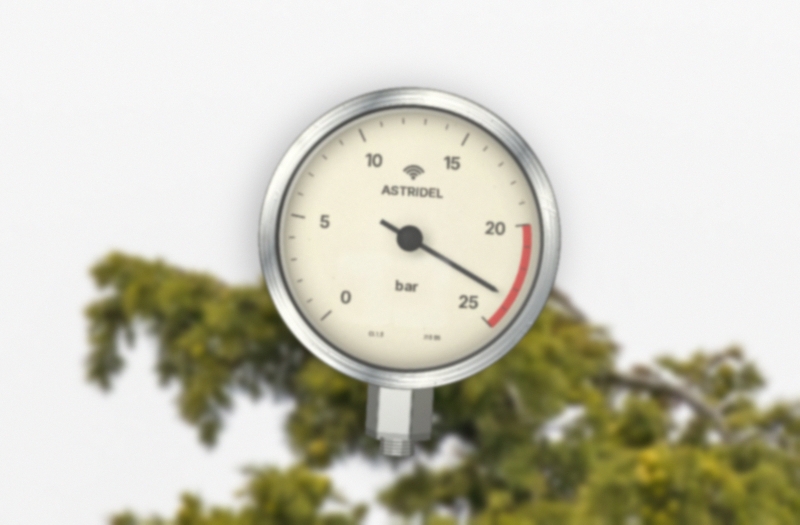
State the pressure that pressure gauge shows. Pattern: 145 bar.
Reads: 23.5 bar
